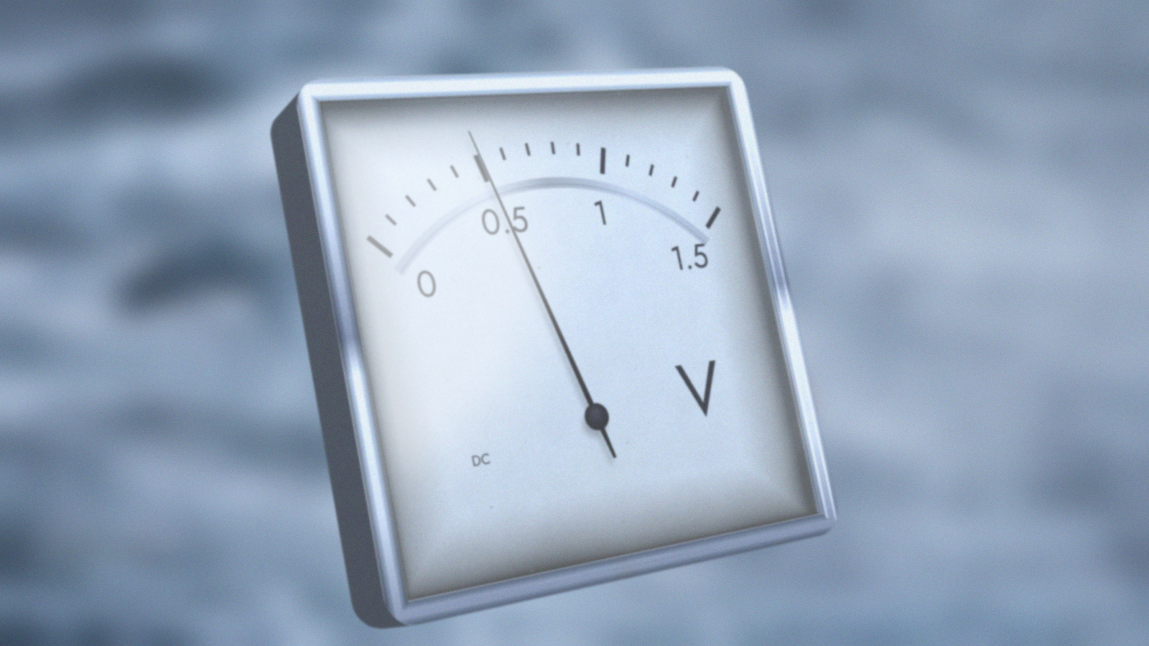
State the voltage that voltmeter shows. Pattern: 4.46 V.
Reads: 0.5 V
